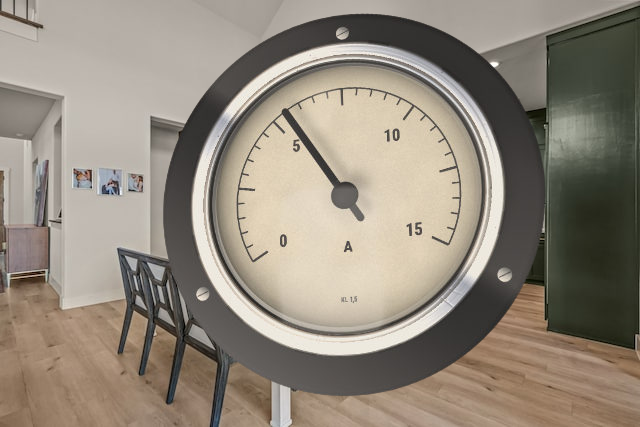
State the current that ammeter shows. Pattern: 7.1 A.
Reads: 5.5 A
